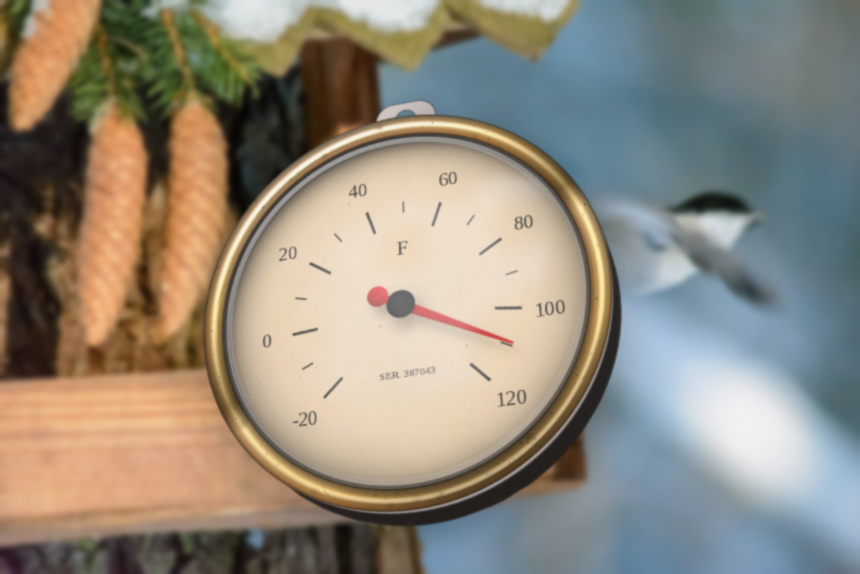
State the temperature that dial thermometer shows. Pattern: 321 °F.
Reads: 110 °F
